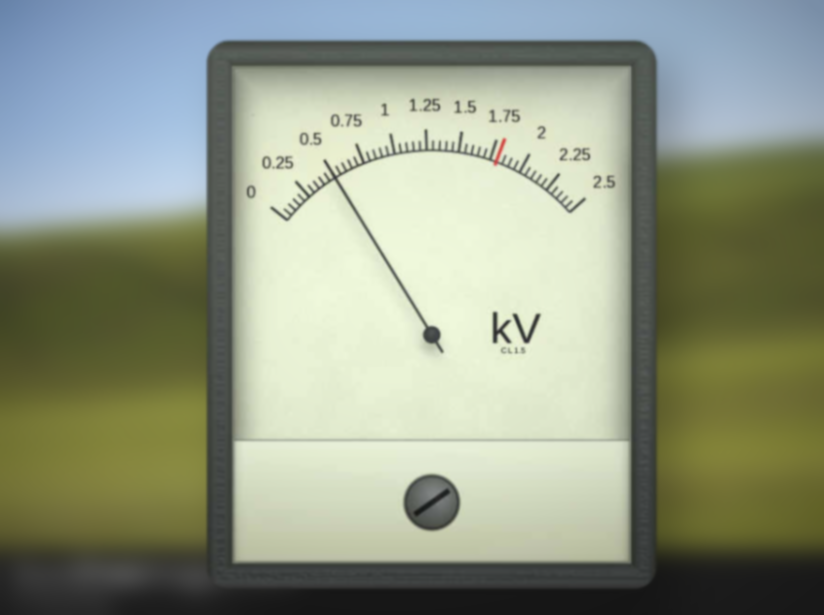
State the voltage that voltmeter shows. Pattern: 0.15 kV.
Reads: 0.5 kV
